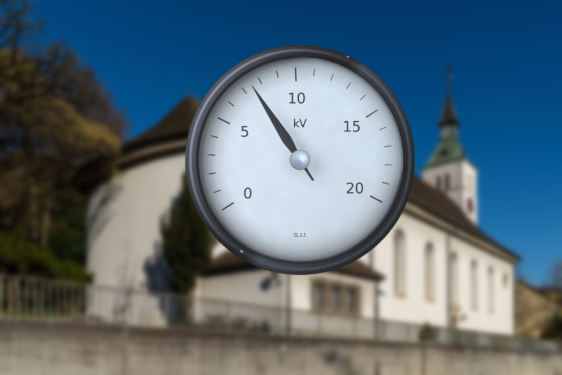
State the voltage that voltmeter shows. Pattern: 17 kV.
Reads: 7.5 kV
